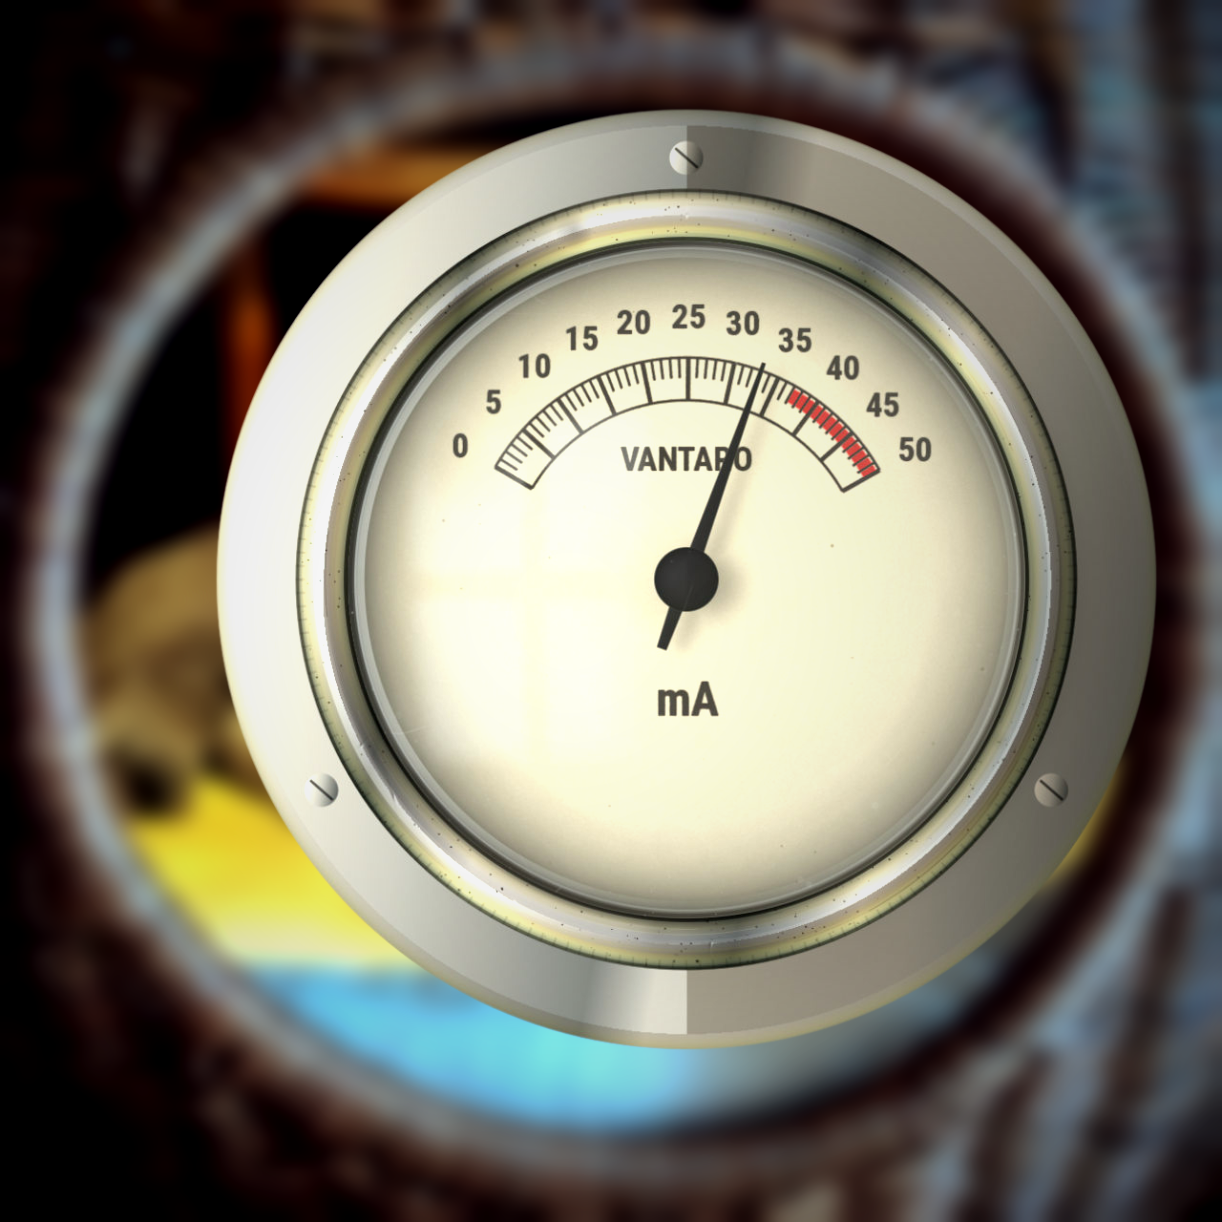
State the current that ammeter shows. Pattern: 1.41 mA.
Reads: 33 mA
